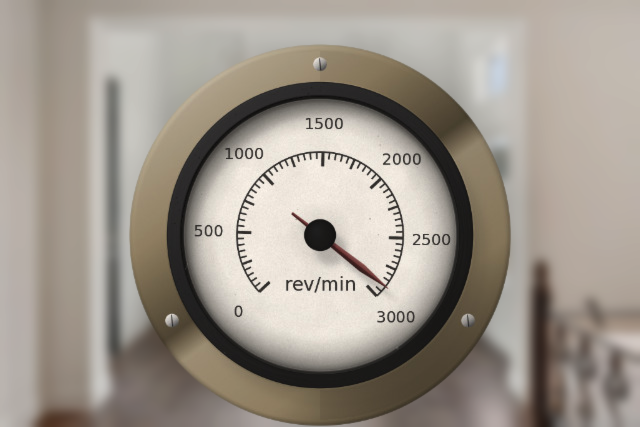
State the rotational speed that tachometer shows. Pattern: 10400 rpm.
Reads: 2900 rpm
